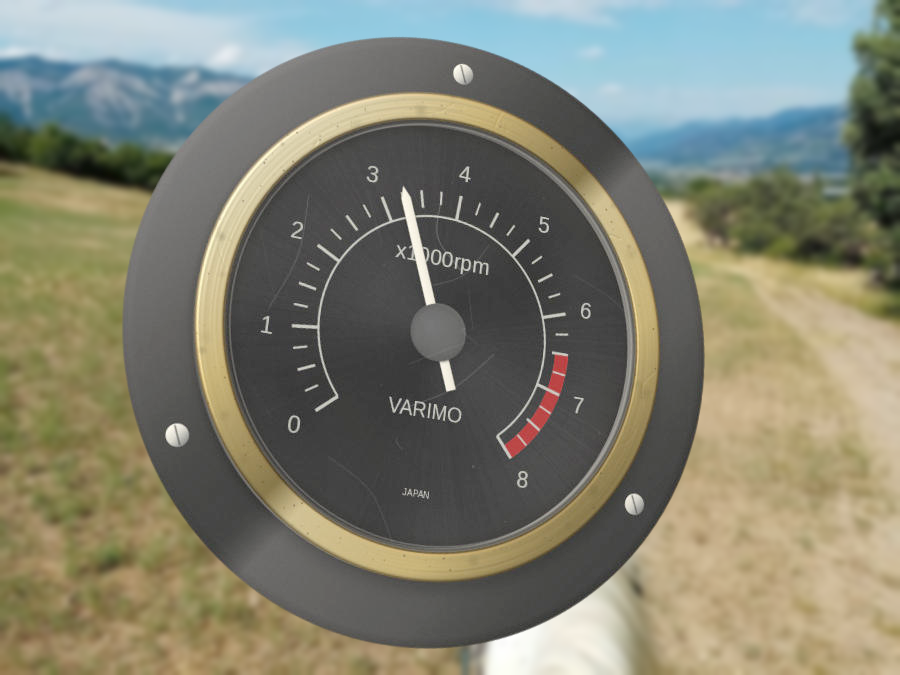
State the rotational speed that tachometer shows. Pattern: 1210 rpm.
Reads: 3250 rpm
